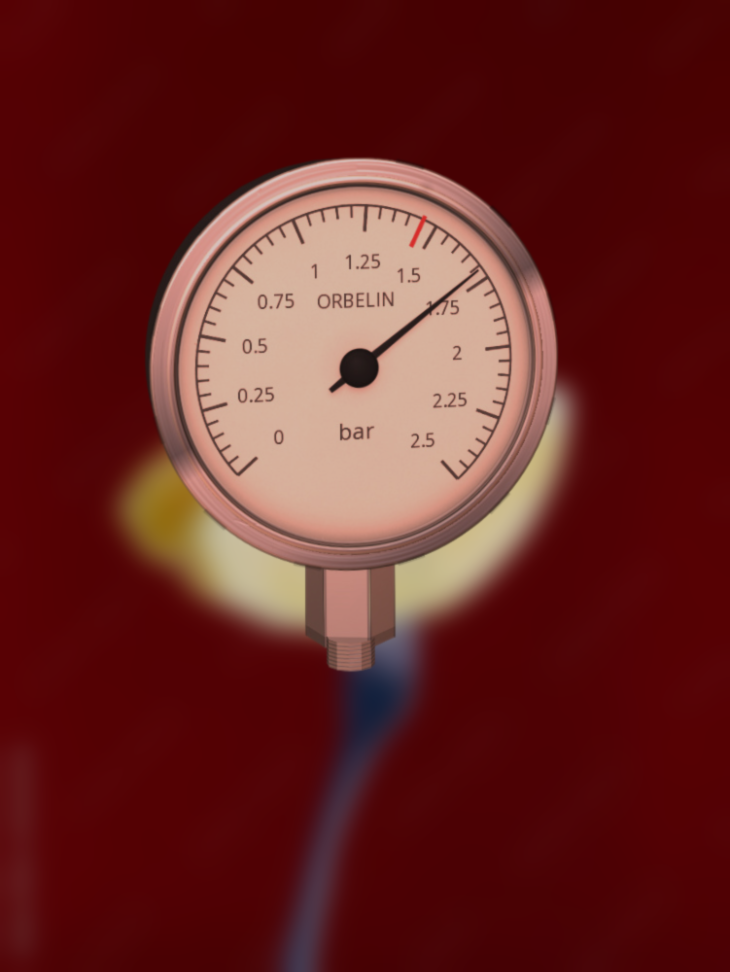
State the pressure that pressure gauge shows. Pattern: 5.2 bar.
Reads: 1.7 bar
